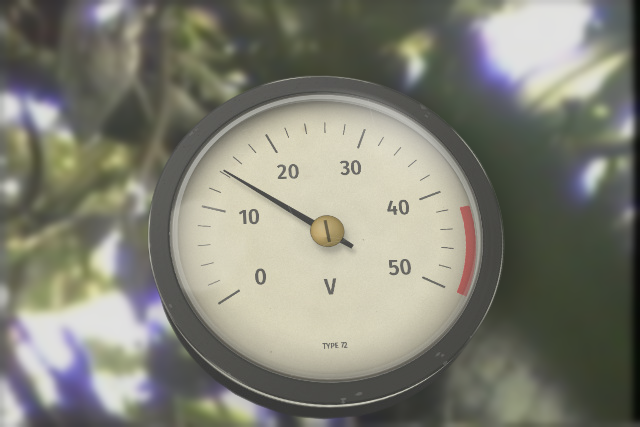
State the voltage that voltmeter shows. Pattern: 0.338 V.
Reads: 14 V
